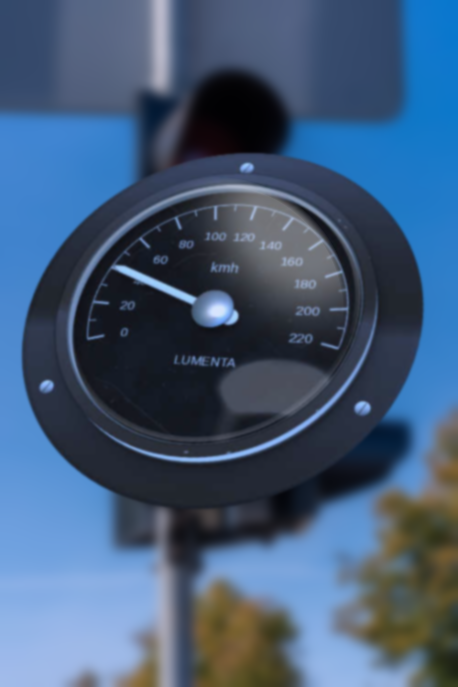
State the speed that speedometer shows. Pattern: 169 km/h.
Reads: 40 km/h
